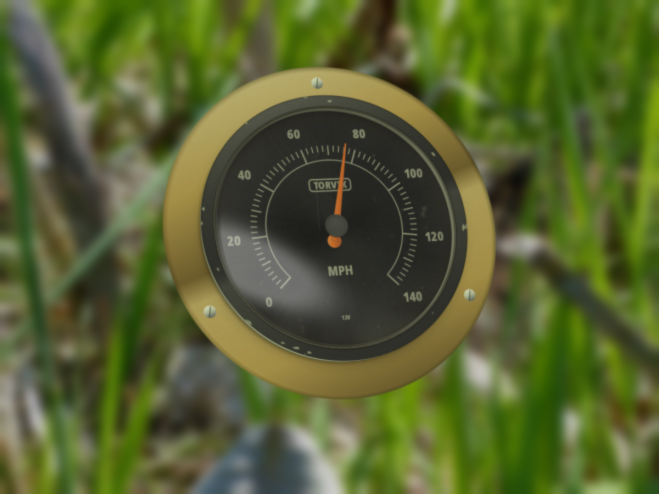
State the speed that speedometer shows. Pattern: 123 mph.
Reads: 76 mph
